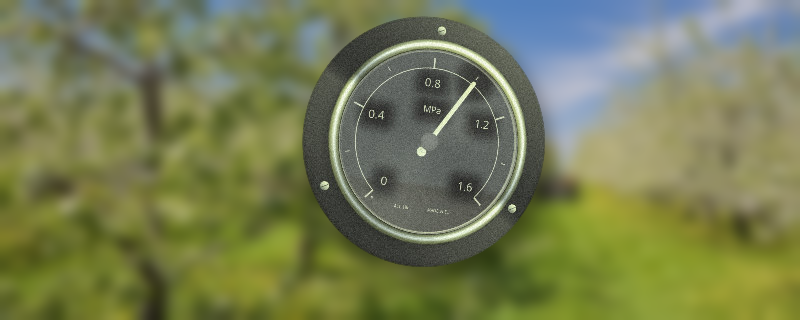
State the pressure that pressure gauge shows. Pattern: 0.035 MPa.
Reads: 1 MPa
